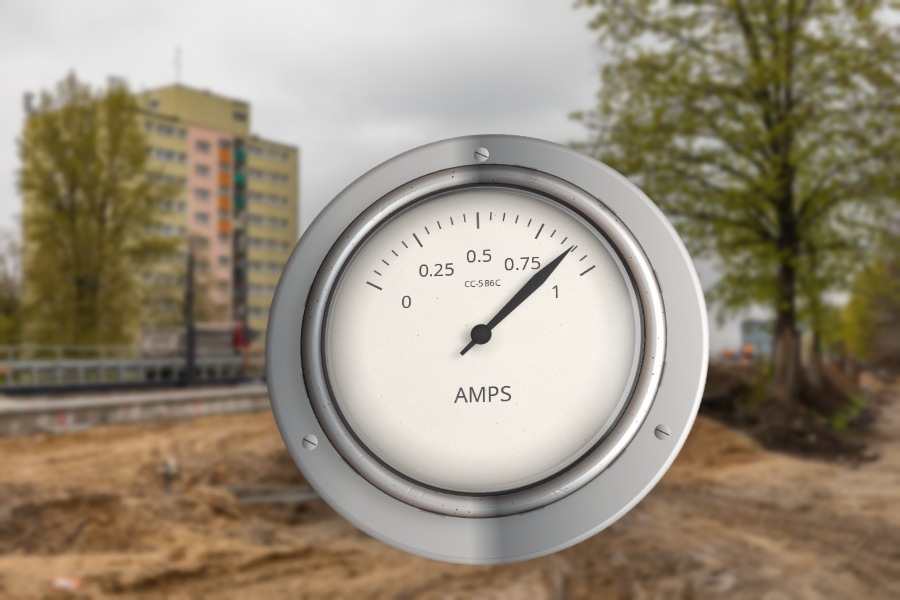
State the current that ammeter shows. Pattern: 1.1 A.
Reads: 0.9 A
